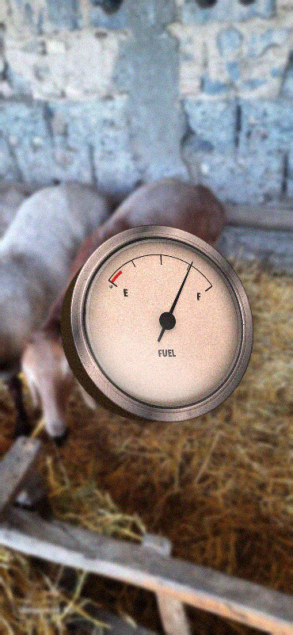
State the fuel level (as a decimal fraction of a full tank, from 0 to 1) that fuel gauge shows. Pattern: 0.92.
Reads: 0.75
